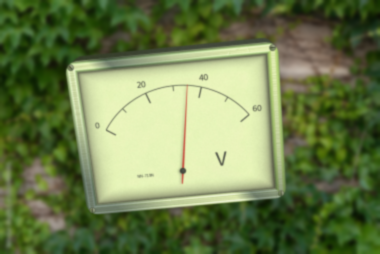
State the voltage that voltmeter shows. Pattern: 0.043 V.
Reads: 35 V
